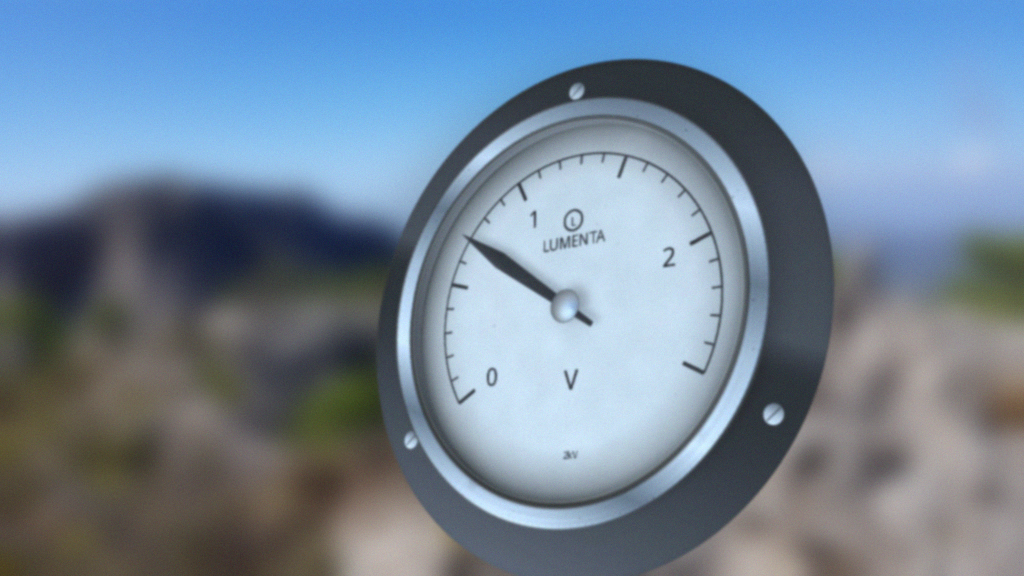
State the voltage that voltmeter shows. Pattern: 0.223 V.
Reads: 0.7 V
